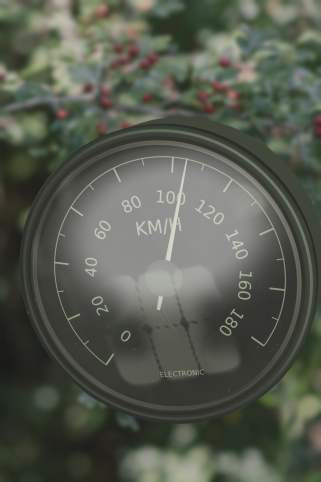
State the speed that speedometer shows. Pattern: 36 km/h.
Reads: 105 km/h
